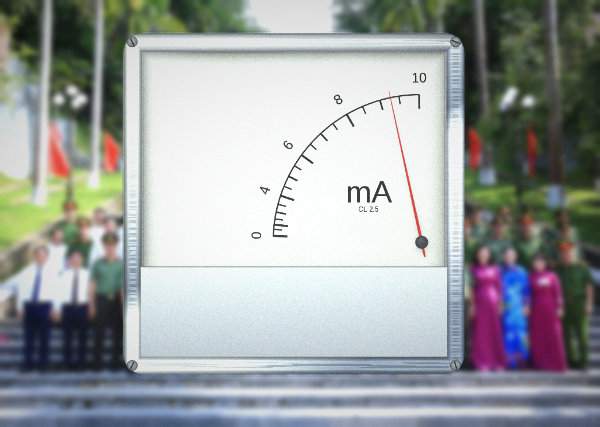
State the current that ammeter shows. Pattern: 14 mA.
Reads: 9.25 mA
